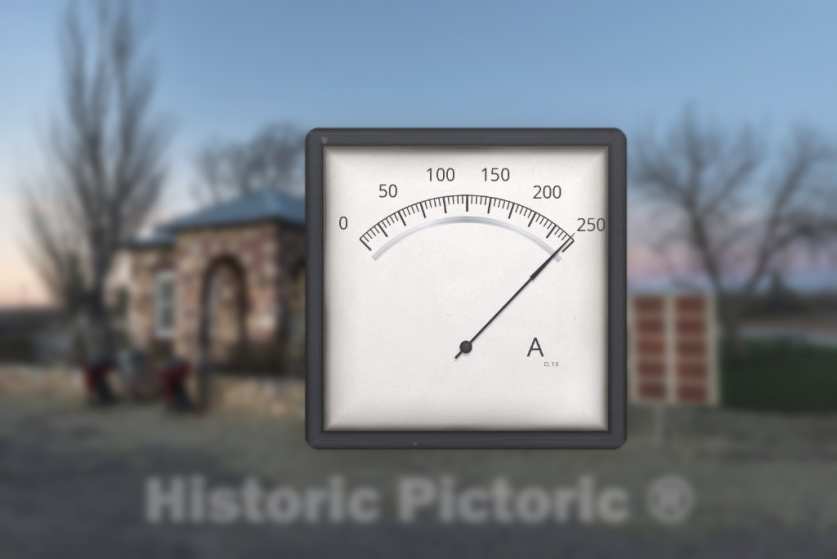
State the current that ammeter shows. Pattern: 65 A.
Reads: 245 A
